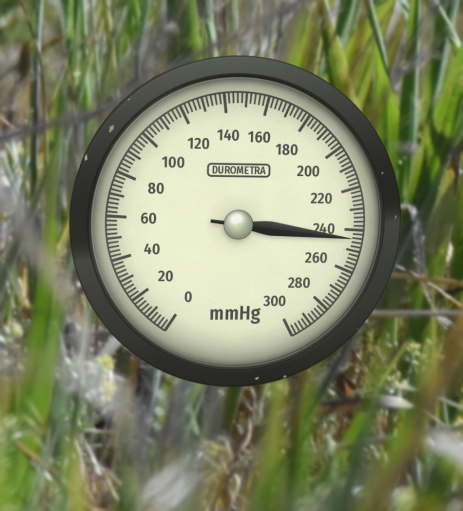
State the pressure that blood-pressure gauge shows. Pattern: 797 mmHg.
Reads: 244 mmHg
